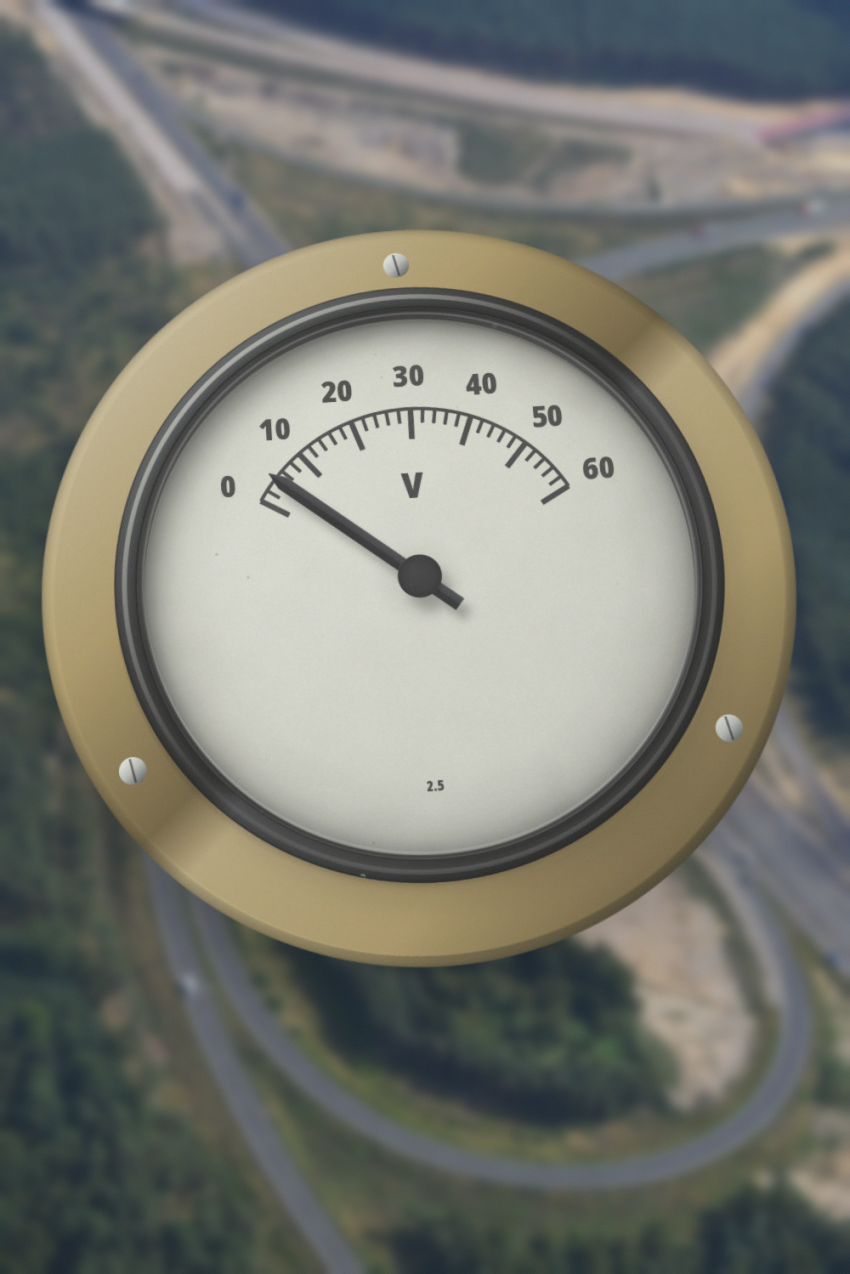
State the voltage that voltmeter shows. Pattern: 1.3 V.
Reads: 4 V
